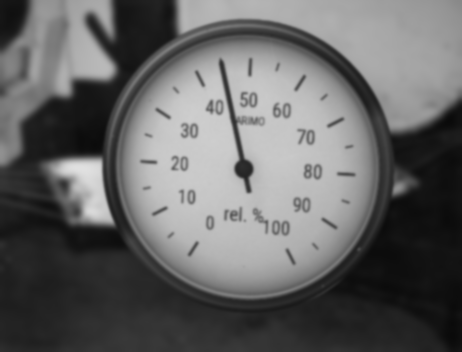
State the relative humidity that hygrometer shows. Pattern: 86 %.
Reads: 45 %
